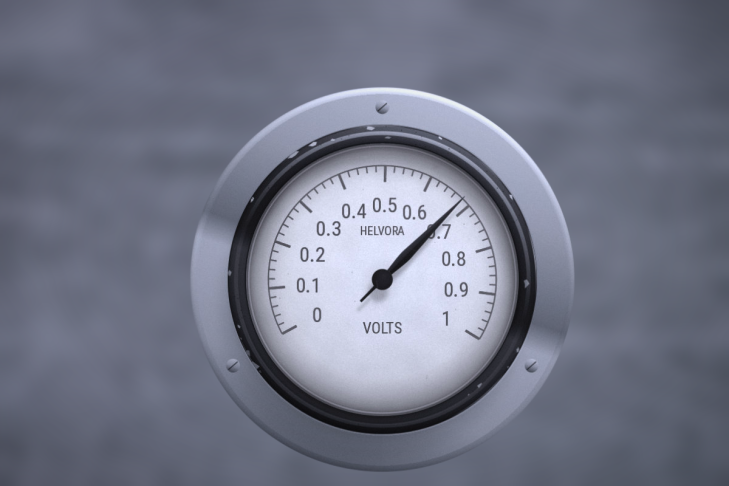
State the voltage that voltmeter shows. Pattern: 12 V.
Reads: 0.68 V
